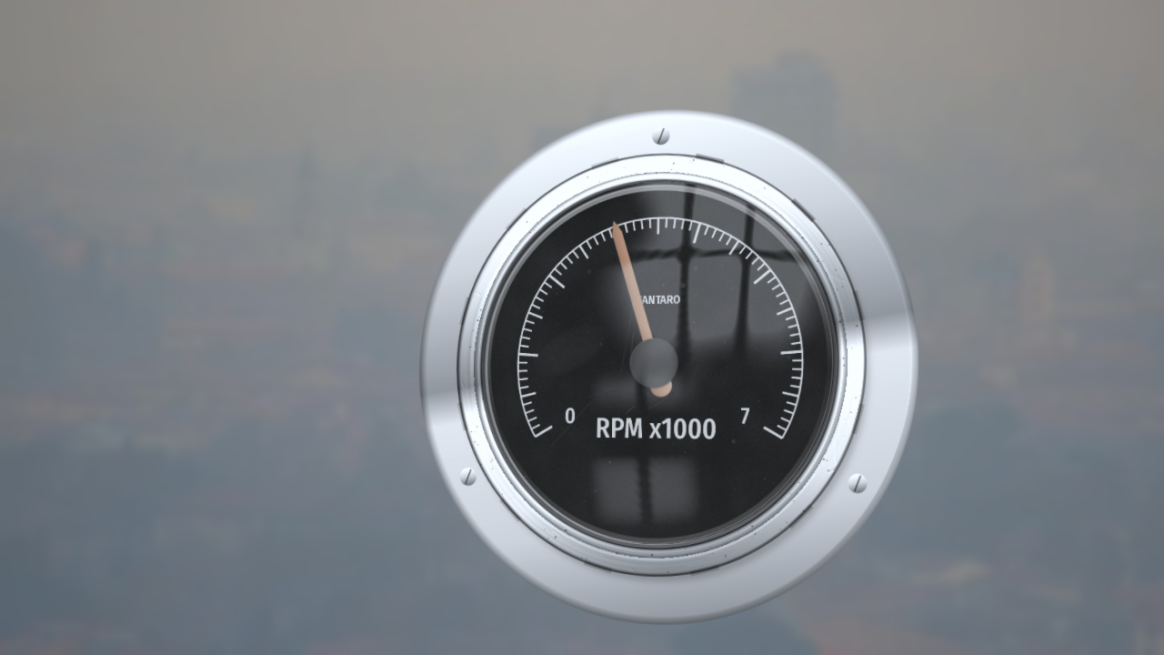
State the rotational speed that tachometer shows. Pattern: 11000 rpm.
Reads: 3000 rpm
